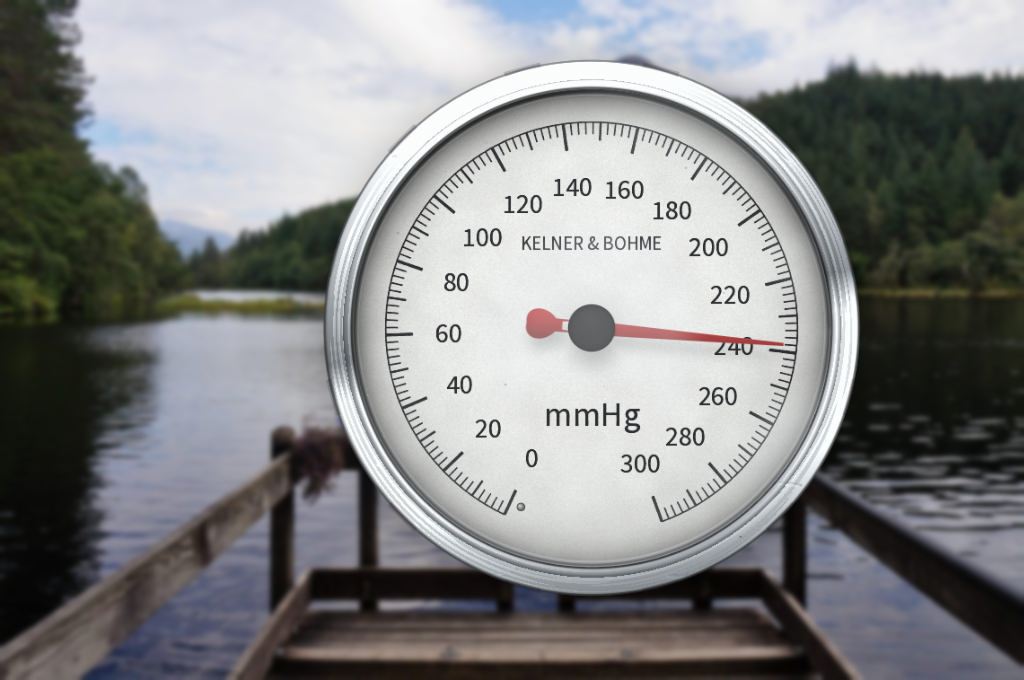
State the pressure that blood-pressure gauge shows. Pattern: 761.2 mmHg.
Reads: 238 mmHg
